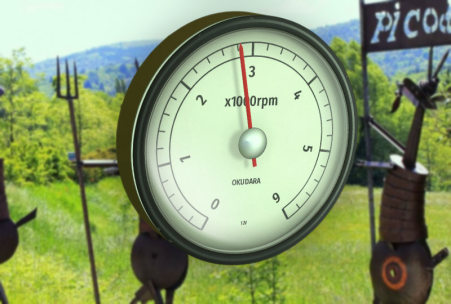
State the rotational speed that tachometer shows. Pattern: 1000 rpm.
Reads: 2800 rpm
